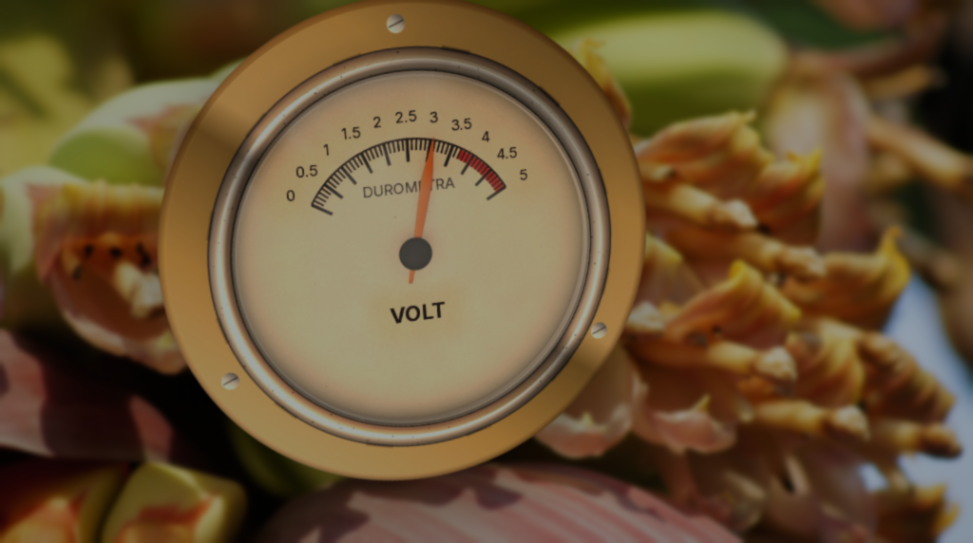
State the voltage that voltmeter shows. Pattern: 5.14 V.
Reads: 3 V
